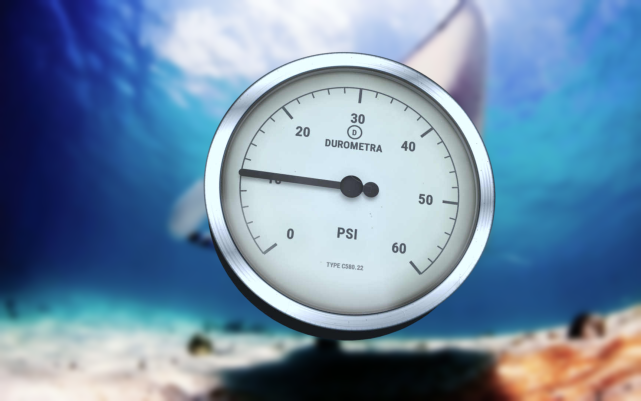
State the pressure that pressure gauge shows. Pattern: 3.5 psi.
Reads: 10 psi
